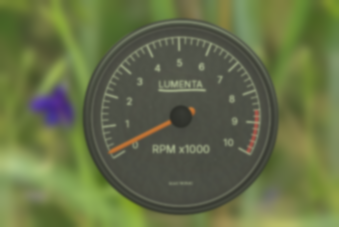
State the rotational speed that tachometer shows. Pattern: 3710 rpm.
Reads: 200 rpm
